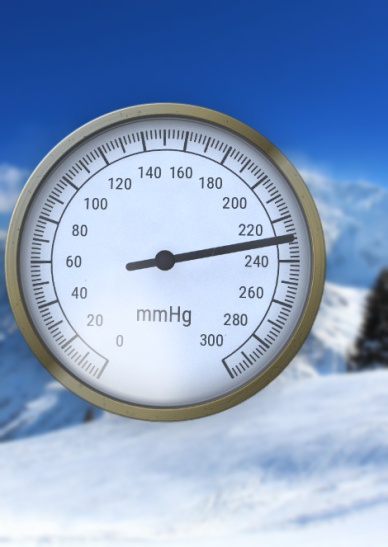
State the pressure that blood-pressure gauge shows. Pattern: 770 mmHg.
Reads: 230 mmHg
